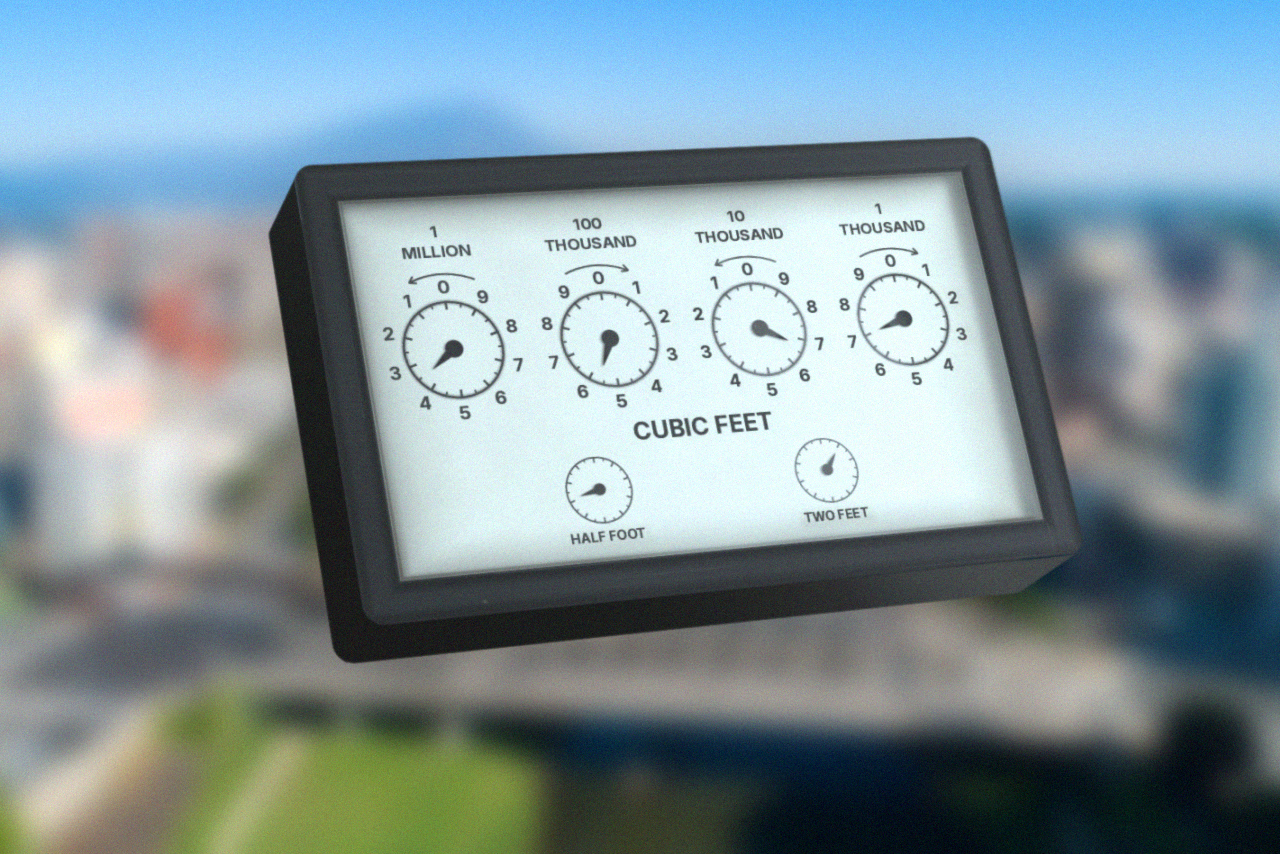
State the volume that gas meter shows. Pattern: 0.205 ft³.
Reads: 356700 ft³
